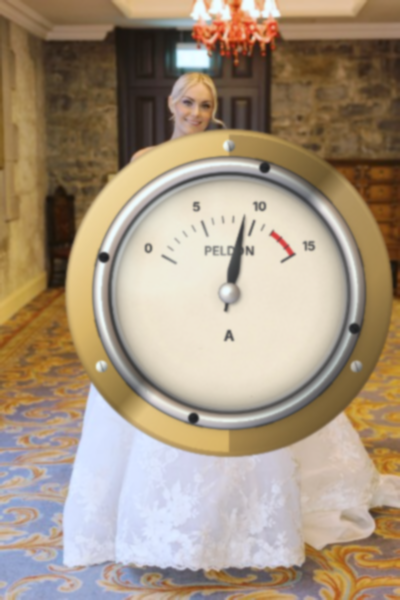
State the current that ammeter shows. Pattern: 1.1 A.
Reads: 9 A
